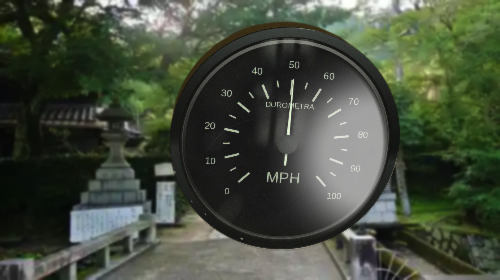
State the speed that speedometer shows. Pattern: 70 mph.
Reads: 50 mph
